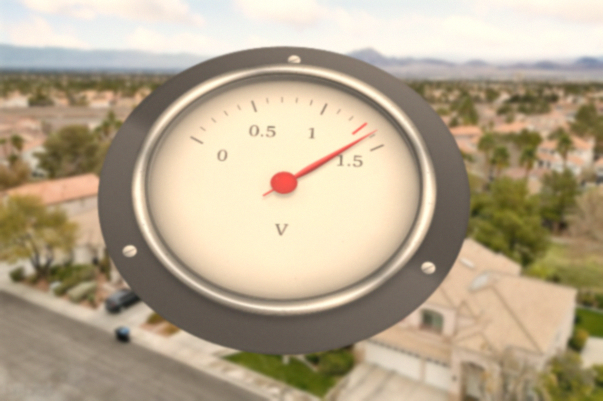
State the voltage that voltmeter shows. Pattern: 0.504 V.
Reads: 1.4 V
